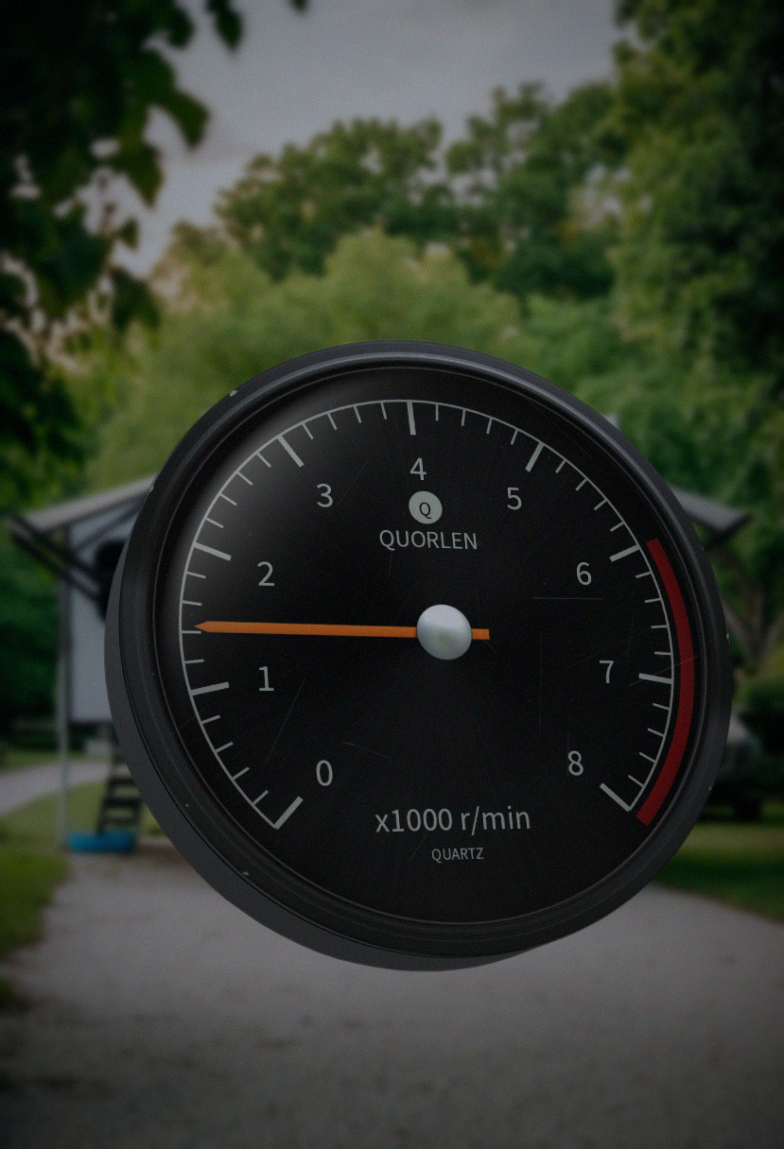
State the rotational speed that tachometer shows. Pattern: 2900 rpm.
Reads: 1400 rpm
